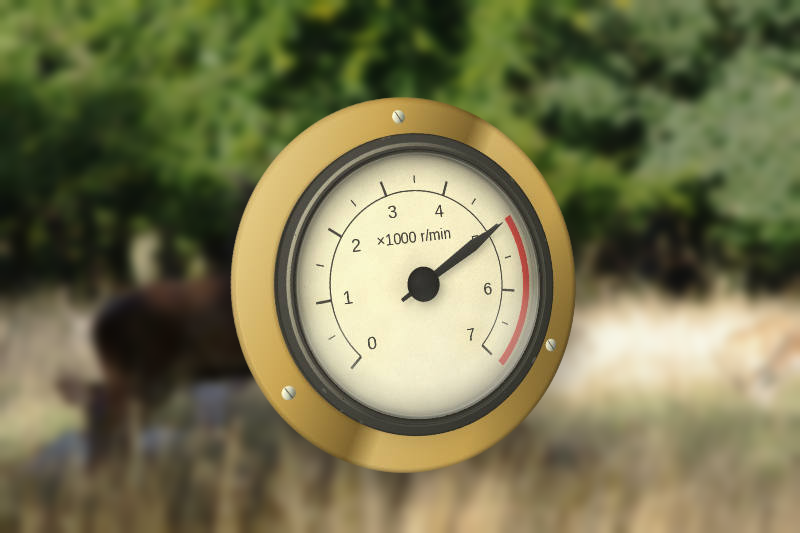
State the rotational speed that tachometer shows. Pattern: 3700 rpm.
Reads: 5000 rpm
